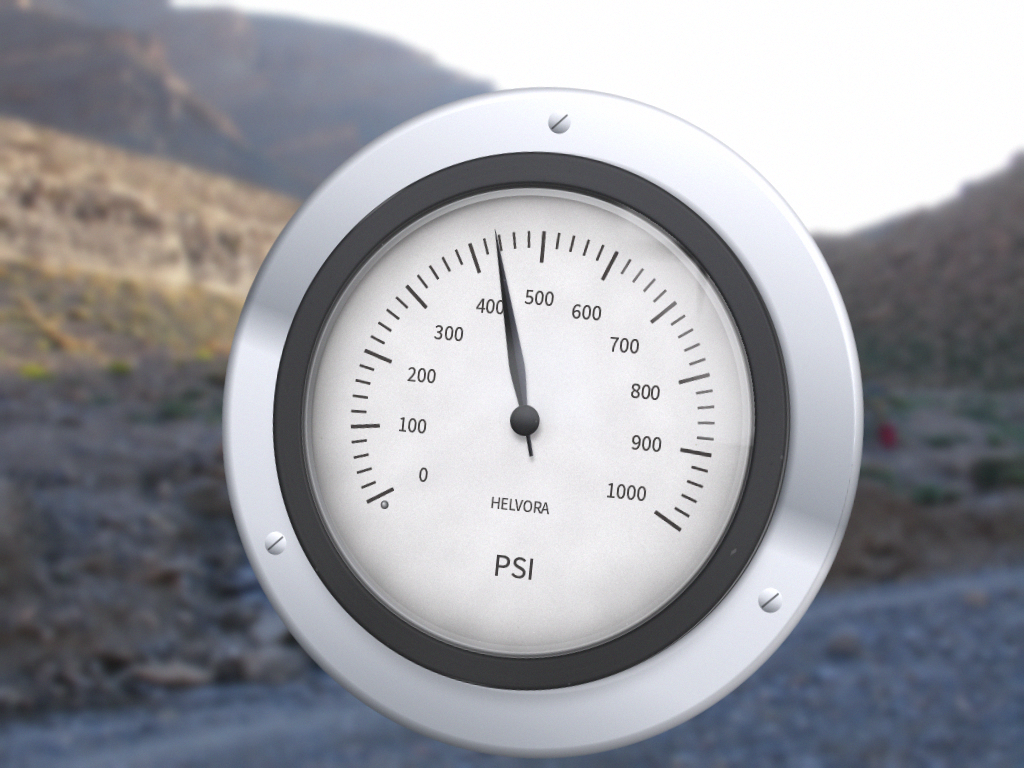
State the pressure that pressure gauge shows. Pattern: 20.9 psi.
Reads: 440 psi
